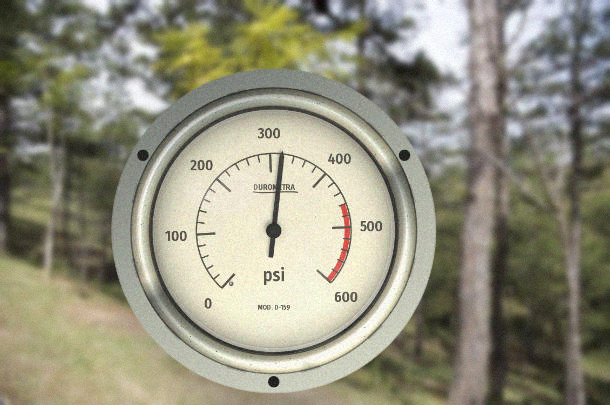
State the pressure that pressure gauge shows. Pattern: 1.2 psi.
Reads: 320 psi
